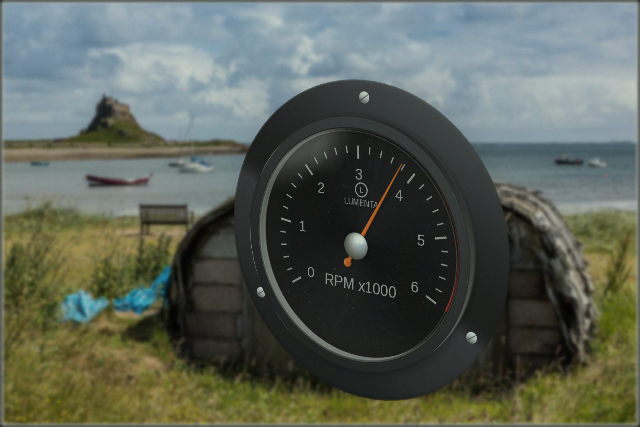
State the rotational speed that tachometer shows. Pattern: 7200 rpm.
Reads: 3800 rpm
